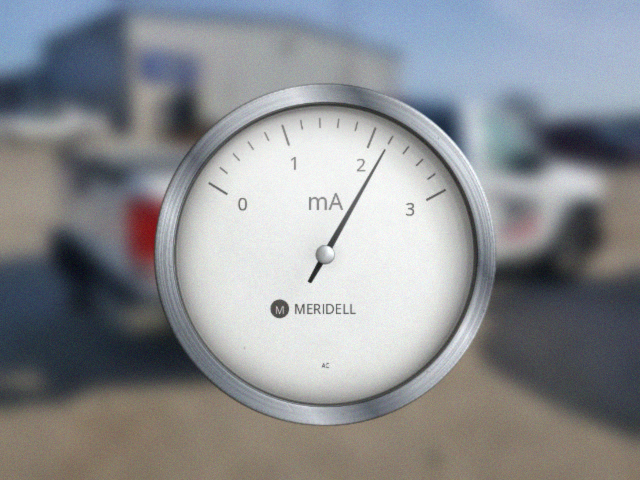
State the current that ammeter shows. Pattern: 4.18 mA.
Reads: 2.2 mA
